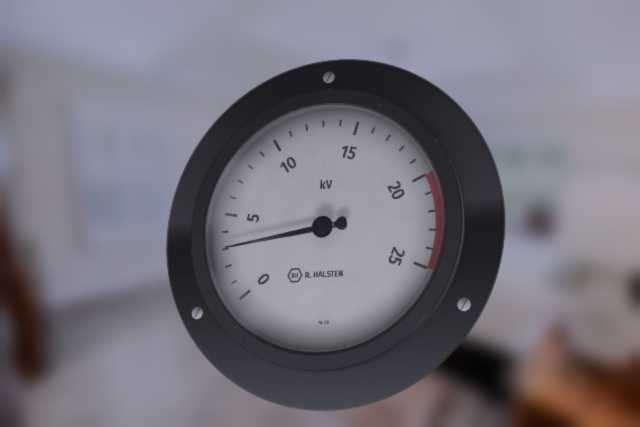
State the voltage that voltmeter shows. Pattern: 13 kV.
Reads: 3 kV
